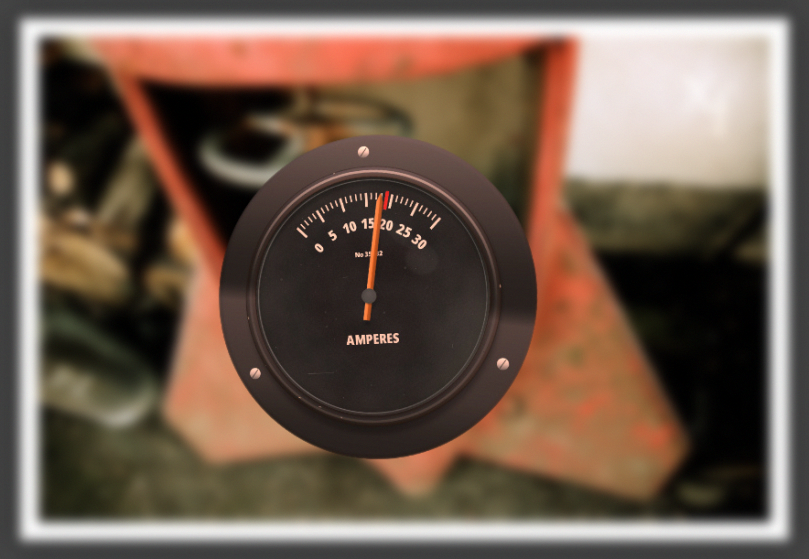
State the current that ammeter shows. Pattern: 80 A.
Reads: 18 A
